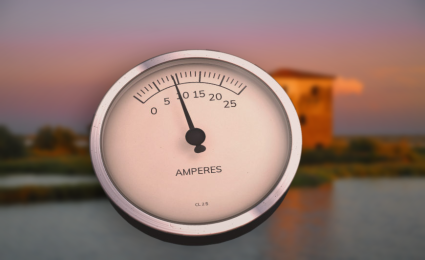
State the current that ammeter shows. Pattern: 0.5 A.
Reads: 9 A
